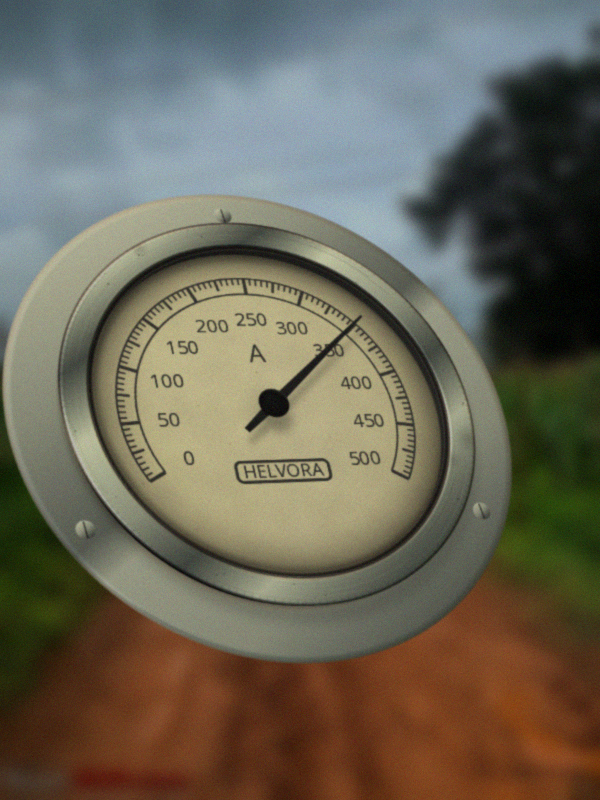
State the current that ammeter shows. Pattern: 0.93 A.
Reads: 350 A
